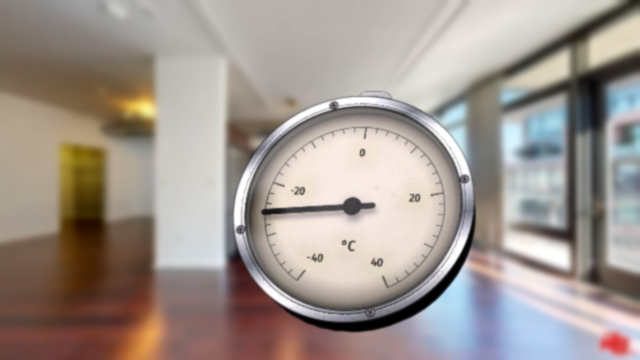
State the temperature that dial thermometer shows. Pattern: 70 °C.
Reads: -26 °C
